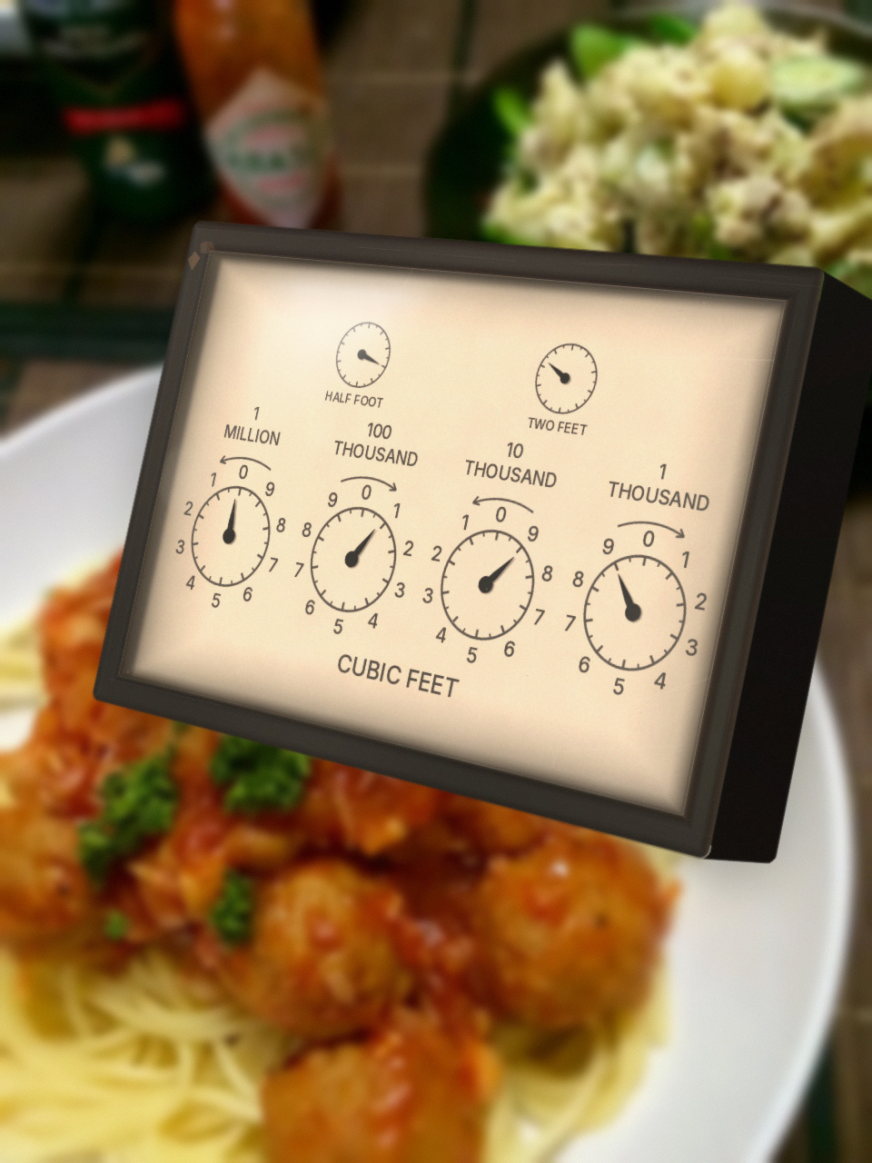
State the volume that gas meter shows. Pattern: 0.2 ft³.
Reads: 8900 ft³
